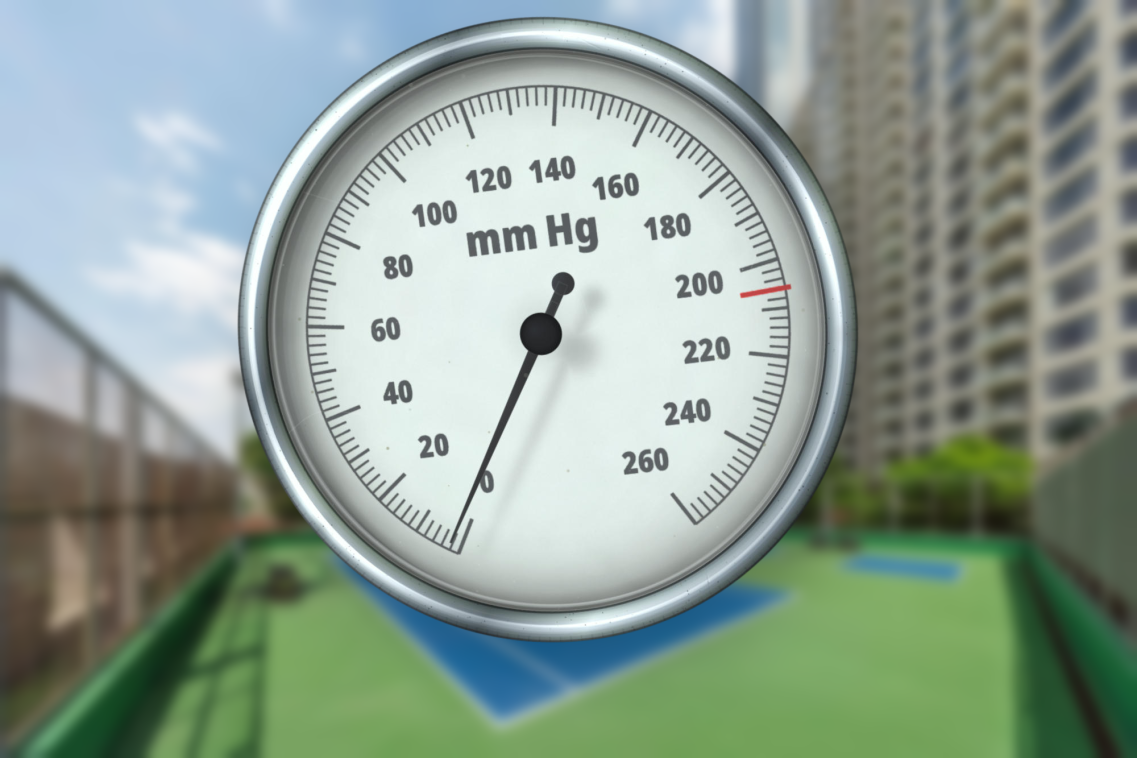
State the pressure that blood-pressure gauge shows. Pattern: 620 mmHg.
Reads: 2 mmHg
